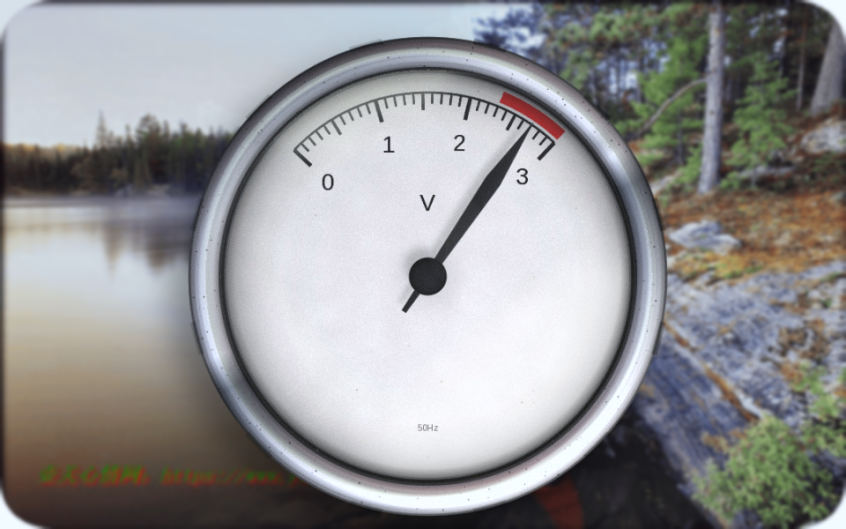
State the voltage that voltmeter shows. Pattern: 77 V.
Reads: 2.7 V
